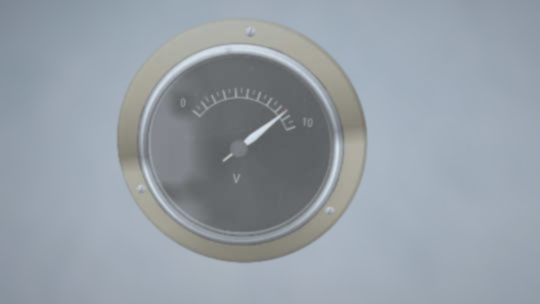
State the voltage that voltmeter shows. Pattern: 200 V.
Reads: 8.5 V
